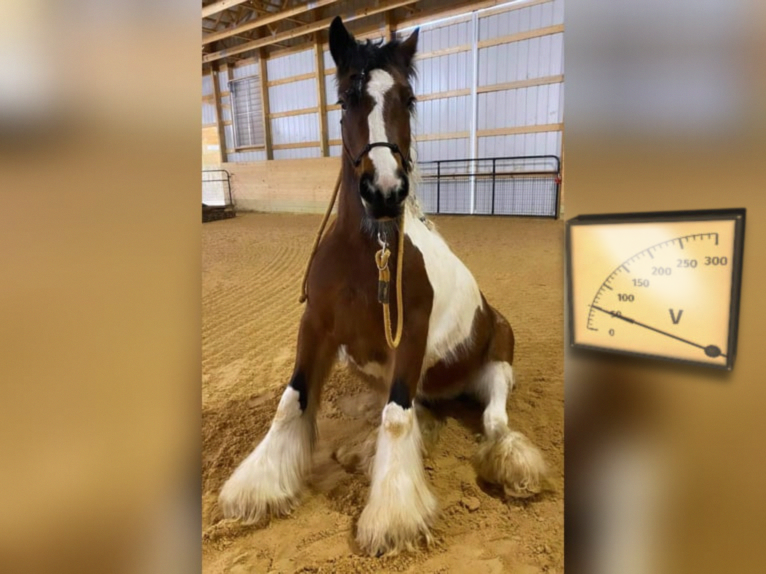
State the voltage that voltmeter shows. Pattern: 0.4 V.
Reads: 50 V
